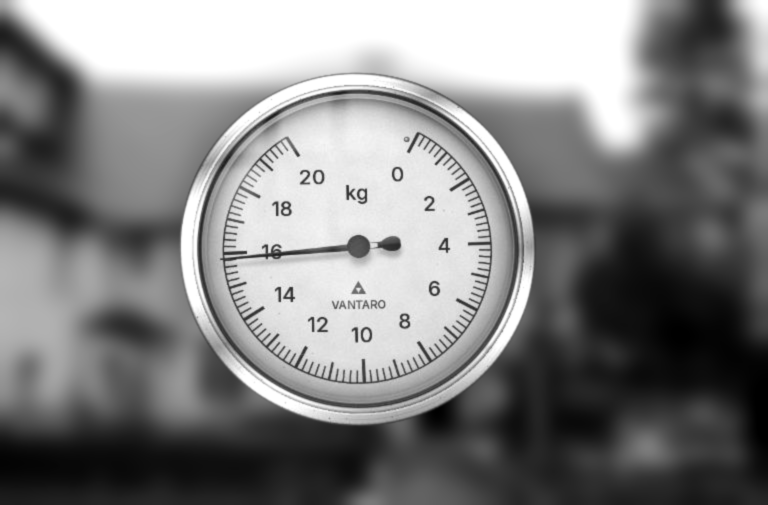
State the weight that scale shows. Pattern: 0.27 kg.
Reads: 15.8 kg
